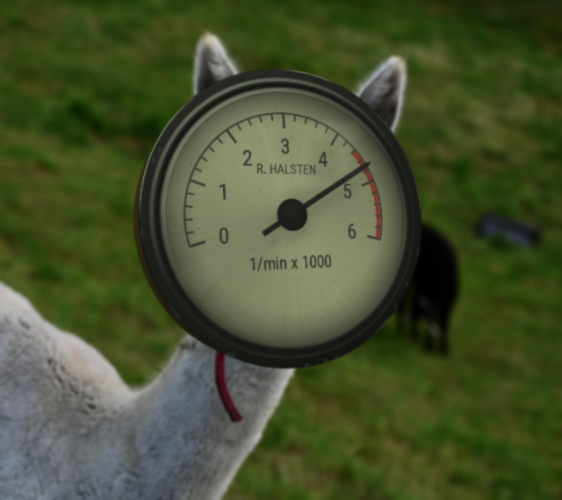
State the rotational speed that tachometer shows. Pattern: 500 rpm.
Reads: 4700 rpm
